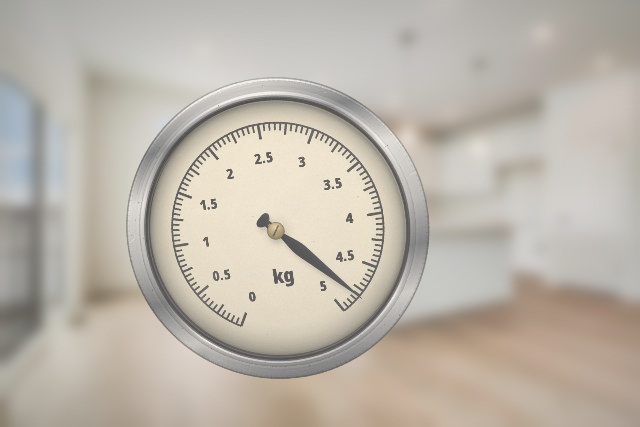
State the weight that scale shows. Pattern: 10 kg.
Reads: 4.8 kg
